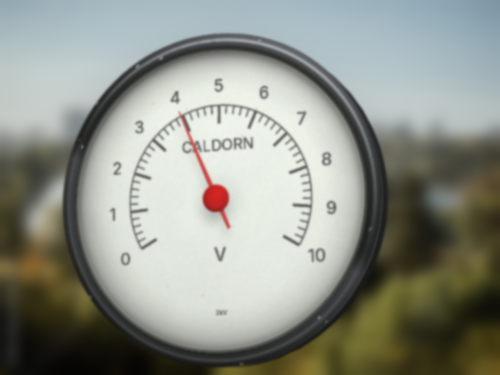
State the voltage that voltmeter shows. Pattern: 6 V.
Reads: 4 V
